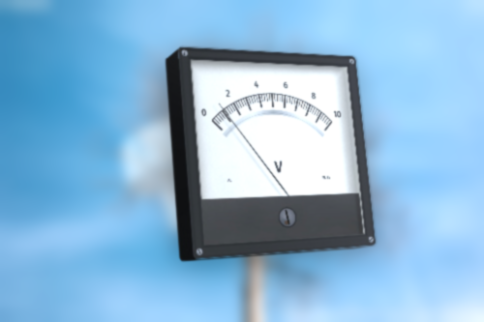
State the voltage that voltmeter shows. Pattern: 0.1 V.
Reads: 1 V
